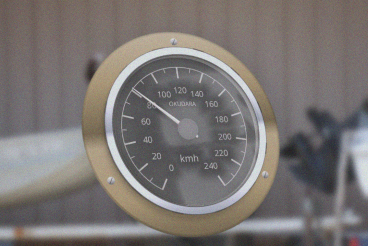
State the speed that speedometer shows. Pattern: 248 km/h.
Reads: 80 km/h
